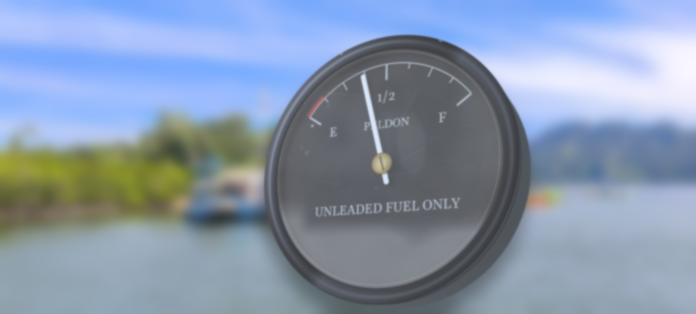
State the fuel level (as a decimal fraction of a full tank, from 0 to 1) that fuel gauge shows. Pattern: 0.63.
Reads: 0.375
